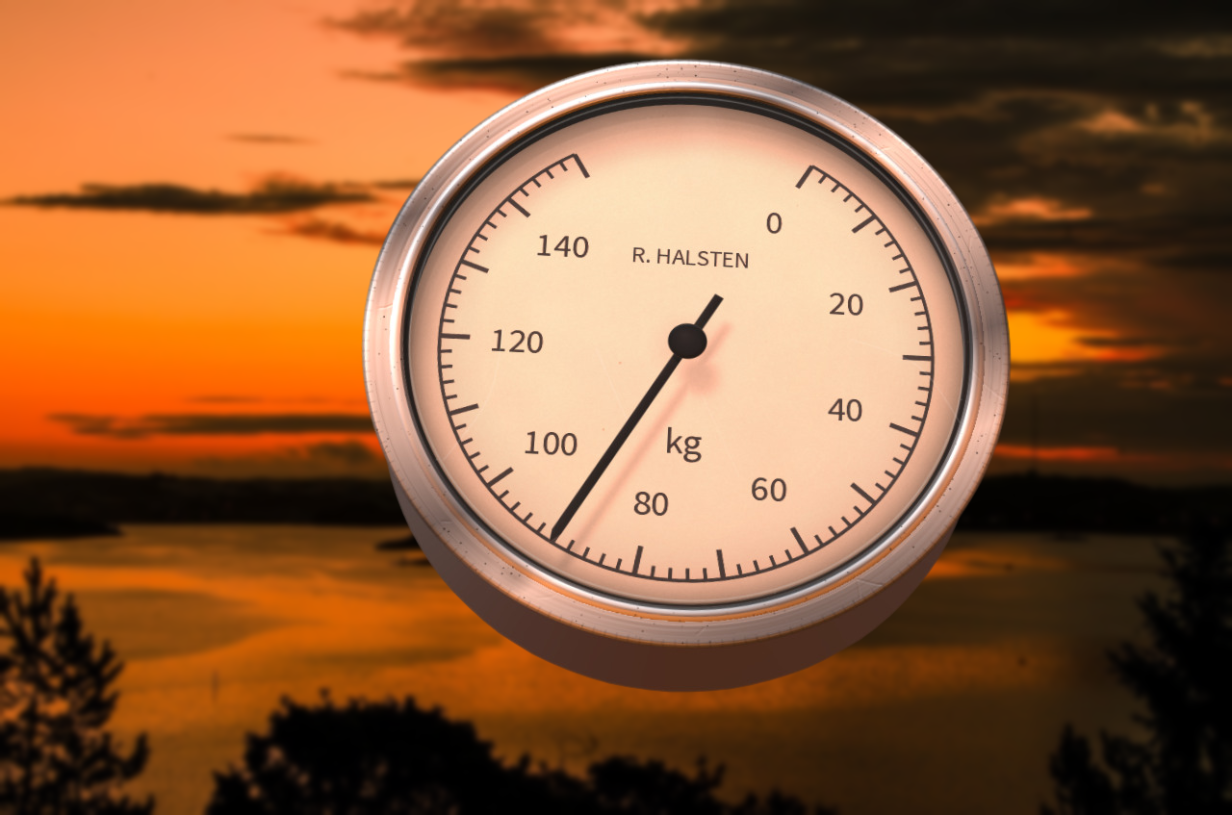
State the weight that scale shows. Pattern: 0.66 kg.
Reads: 90 kg
